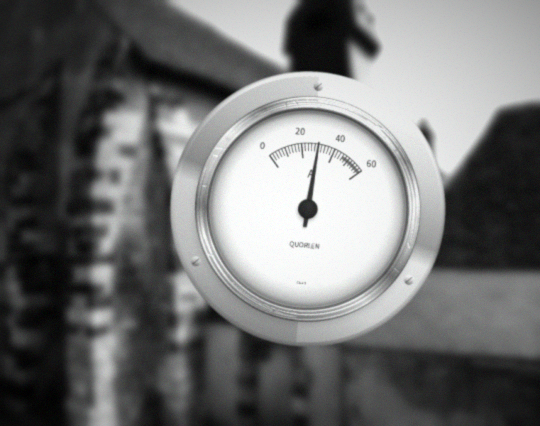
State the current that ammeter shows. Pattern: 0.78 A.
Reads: 30 A
